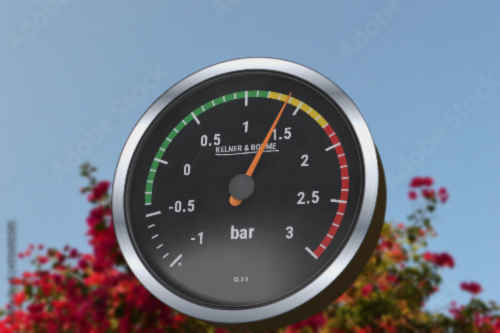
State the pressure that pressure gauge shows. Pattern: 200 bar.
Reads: 1.4 bar
